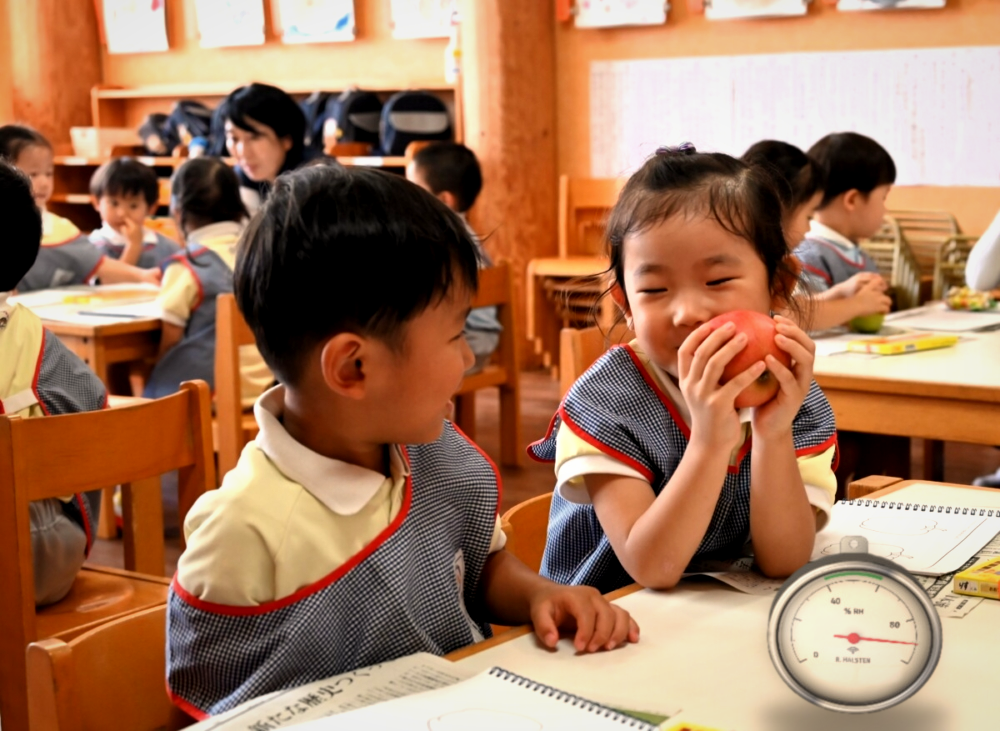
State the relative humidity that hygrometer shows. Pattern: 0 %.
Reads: 90 %
